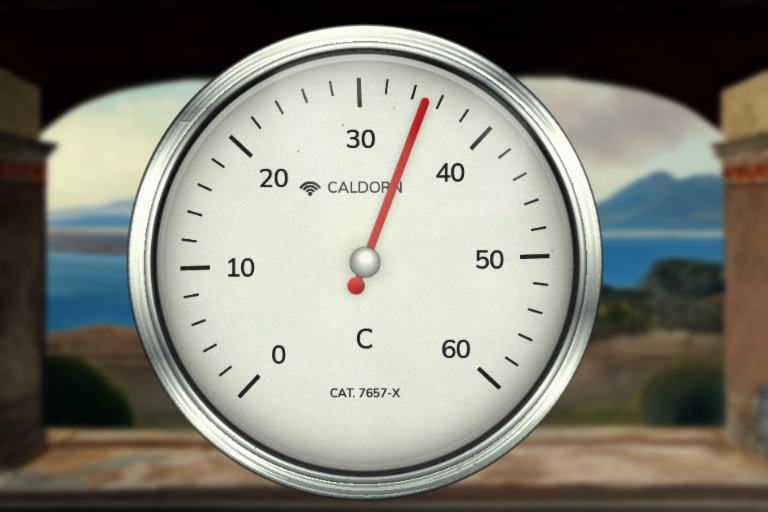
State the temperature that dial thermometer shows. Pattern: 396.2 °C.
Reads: 35 °C
